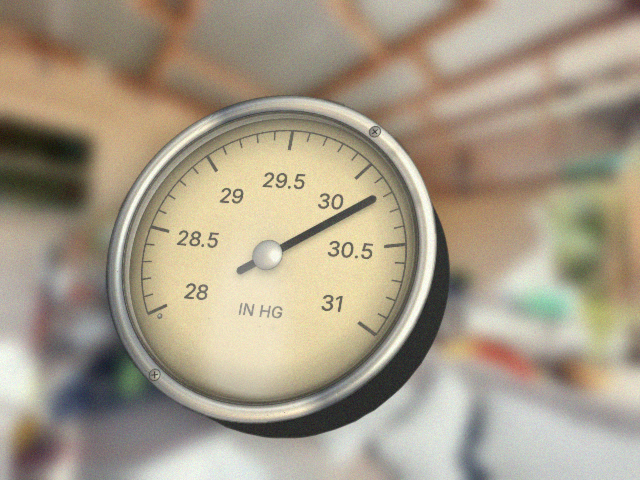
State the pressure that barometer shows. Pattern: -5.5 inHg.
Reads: 30.2 inHg
